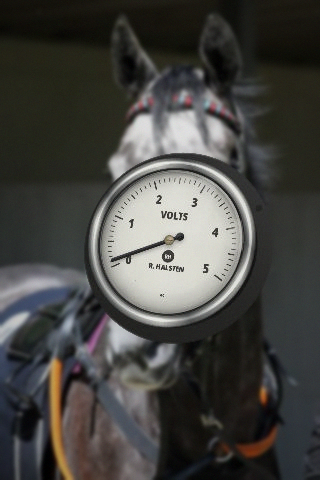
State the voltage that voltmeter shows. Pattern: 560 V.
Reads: 0.1 V
